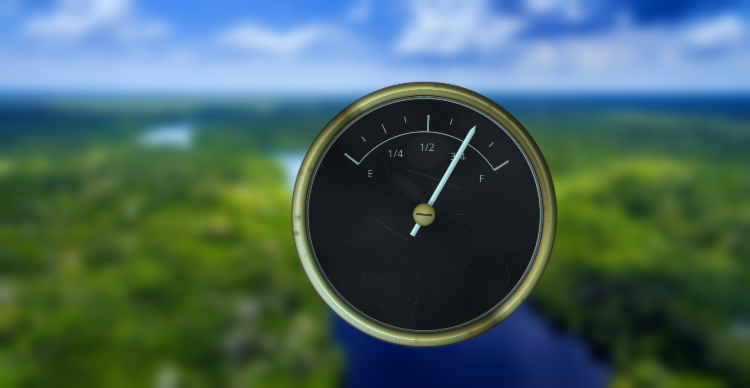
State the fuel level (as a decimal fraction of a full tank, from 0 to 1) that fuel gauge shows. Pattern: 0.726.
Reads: 0.75
